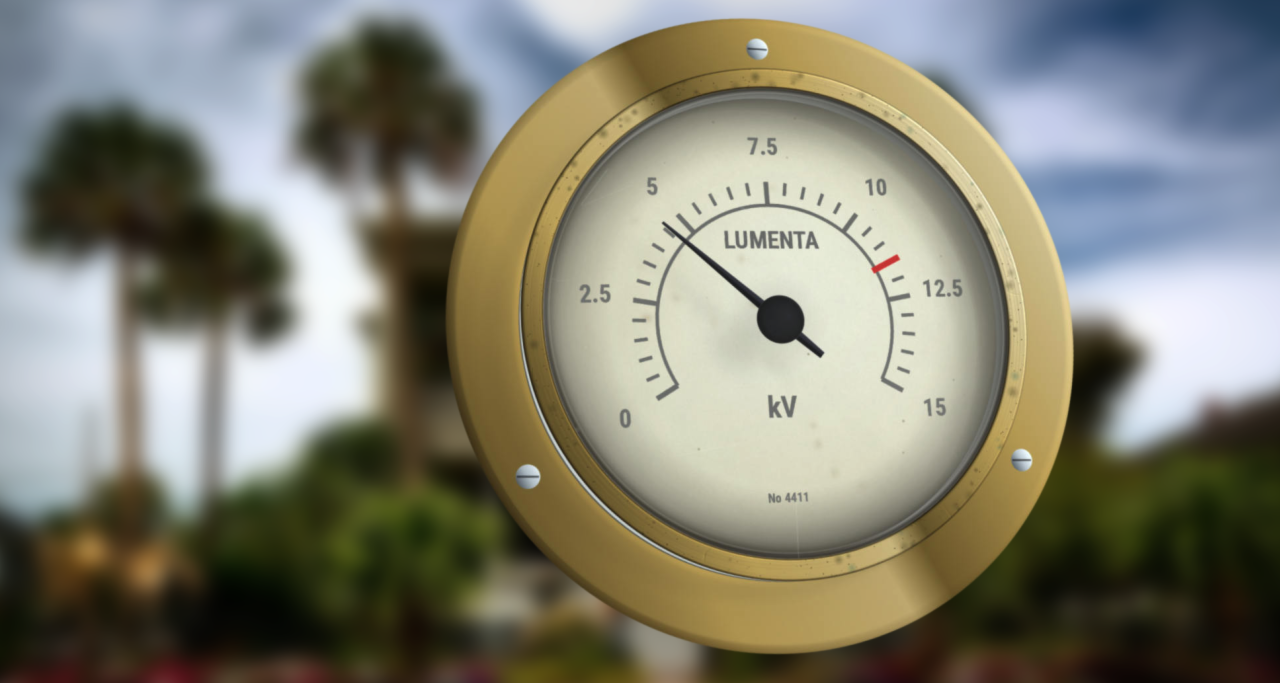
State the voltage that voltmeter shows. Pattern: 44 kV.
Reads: 4.5 kV
